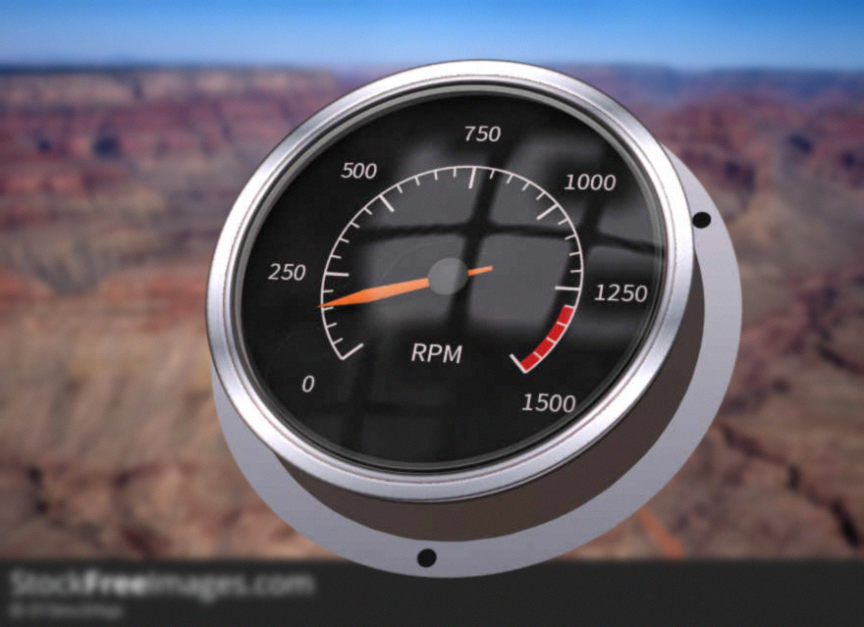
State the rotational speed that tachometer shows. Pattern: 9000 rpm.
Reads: 150 rpm
